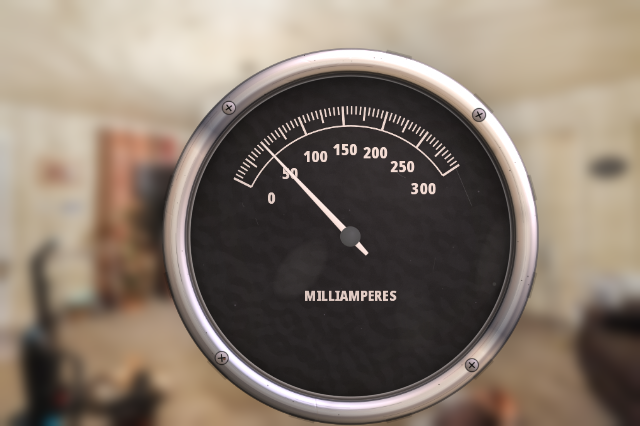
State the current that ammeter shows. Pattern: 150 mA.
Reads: 50 mA
